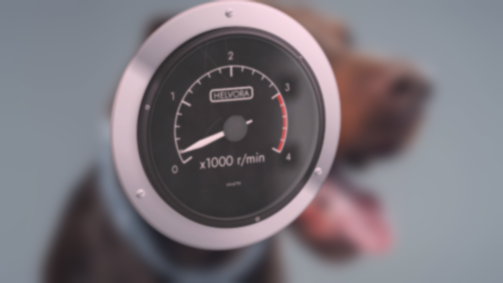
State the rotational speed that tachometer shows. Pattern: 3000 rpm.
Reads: 200 rpm
